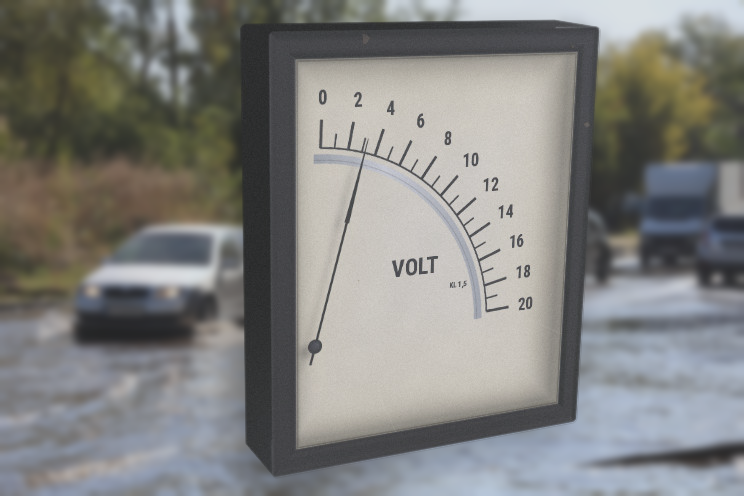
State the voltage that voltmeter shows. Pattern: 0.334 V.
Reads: 3 V
